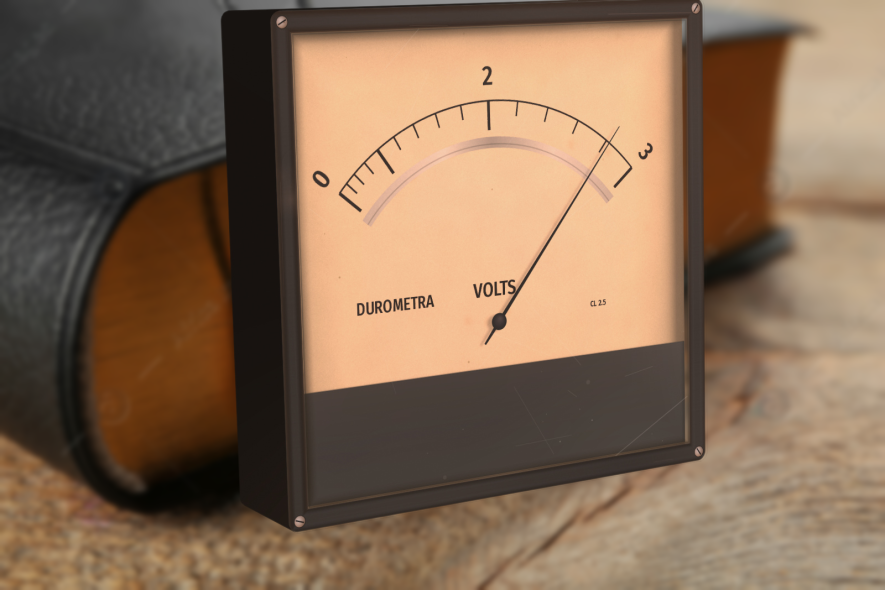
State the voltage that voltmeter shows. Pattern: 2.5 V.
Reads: 2.8 V
